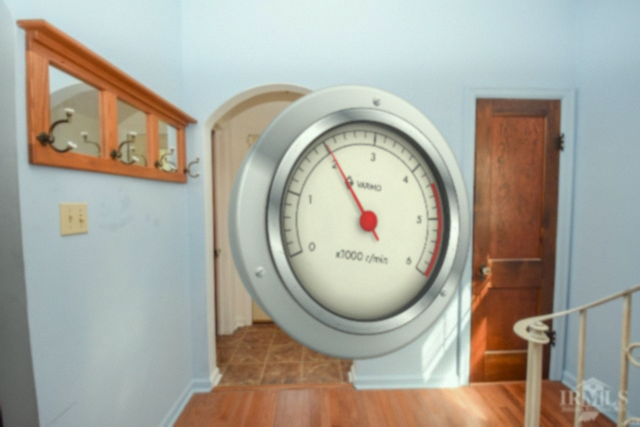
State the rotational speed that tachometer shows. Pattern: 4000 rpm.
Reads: 2000 rpm
